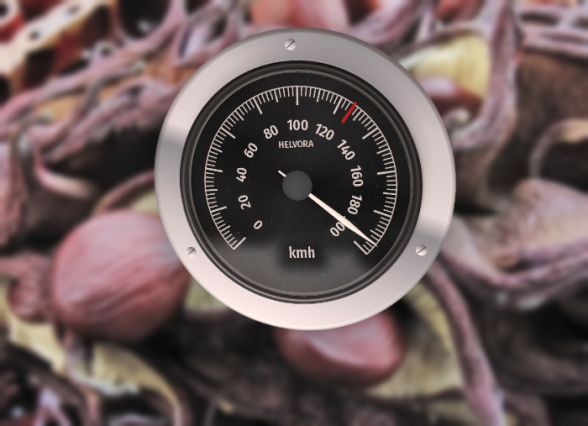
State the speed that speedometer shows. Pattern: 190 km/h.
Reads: 194 km/h
